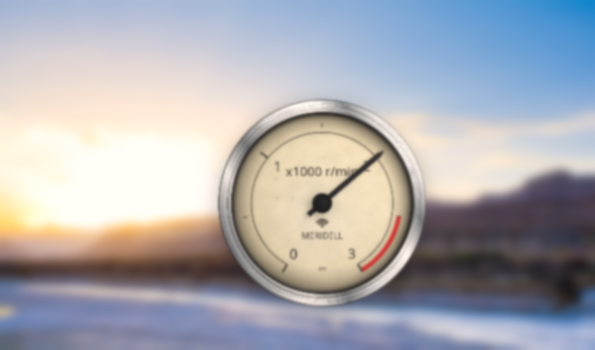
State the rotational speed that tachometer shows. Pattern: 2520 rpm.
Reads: 2000 rpm
